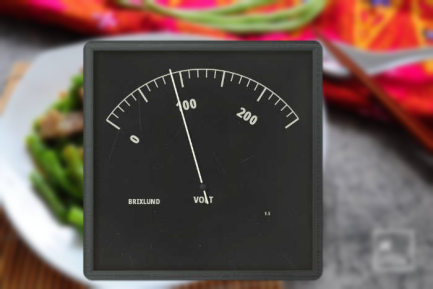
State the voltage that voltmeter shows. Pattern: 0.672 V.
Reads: 90 V
